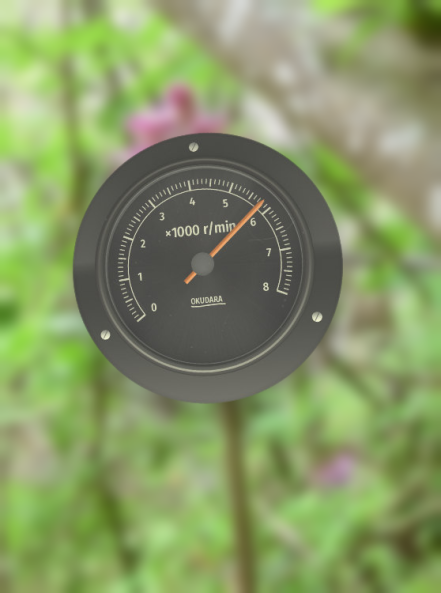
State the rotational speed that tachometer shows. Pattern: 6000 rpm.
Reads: 5800 rpm
